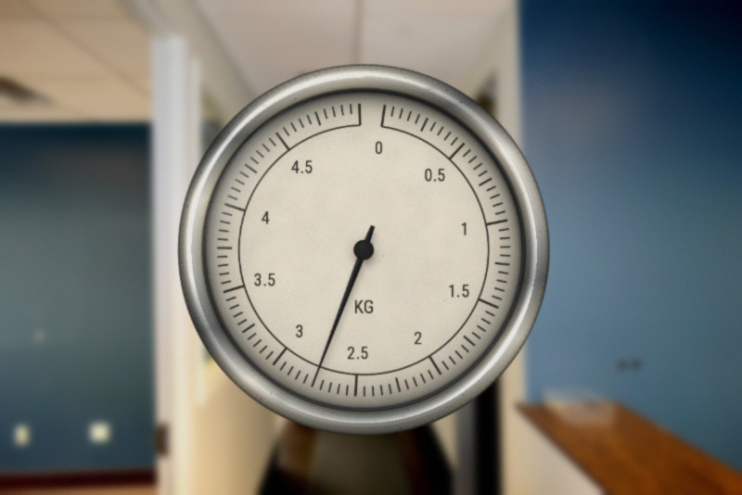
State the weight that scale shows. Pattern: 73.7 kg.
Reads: 2.75 kg
